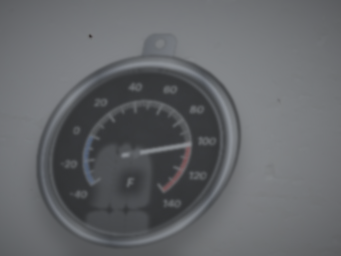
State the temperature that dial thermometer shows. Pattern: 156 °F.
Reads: 100 °F
